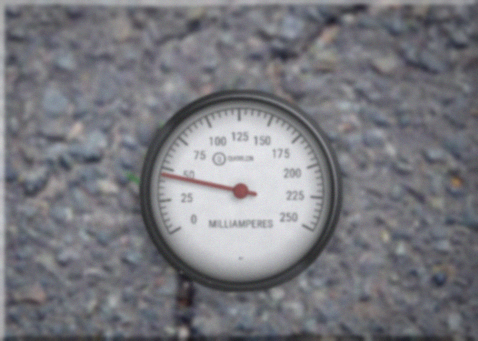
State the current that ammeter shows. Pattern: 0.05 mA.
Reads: 45 mA
